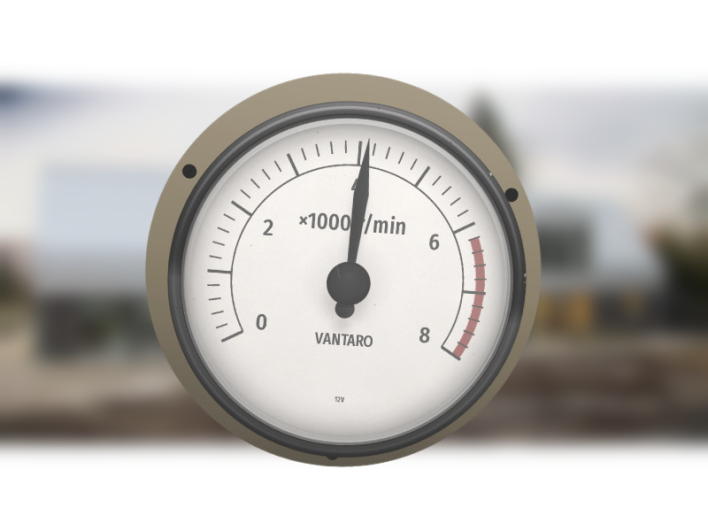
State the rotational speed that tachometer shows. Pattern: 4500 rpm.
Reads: 4100 rpm
